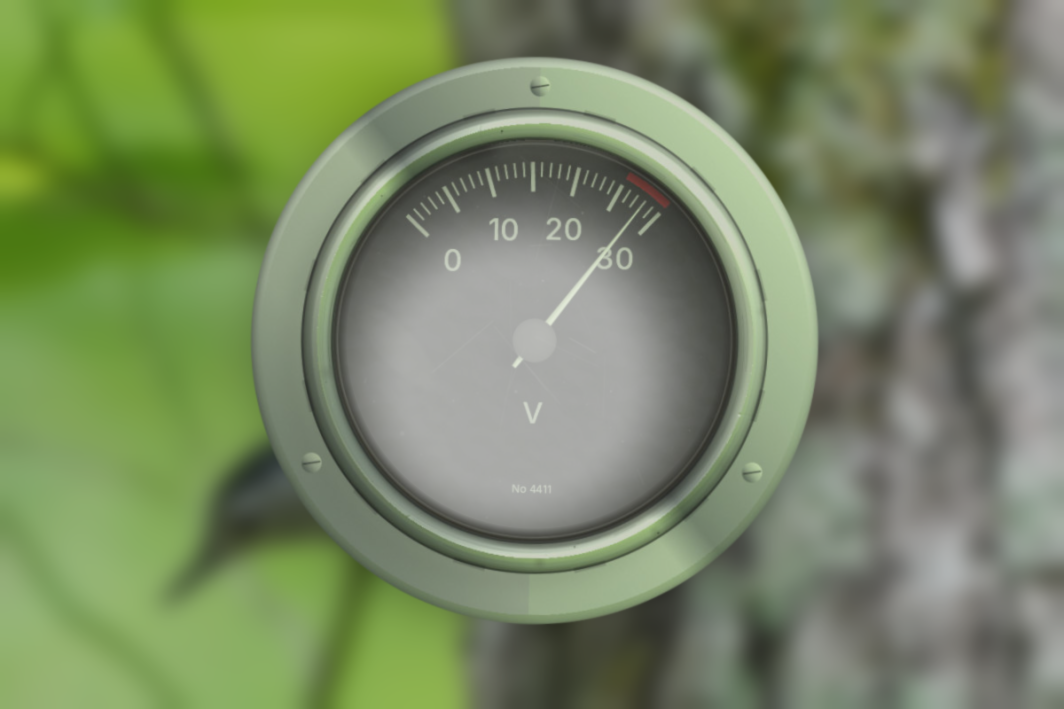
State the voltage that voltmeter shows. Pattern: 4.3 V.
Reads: 28 V
